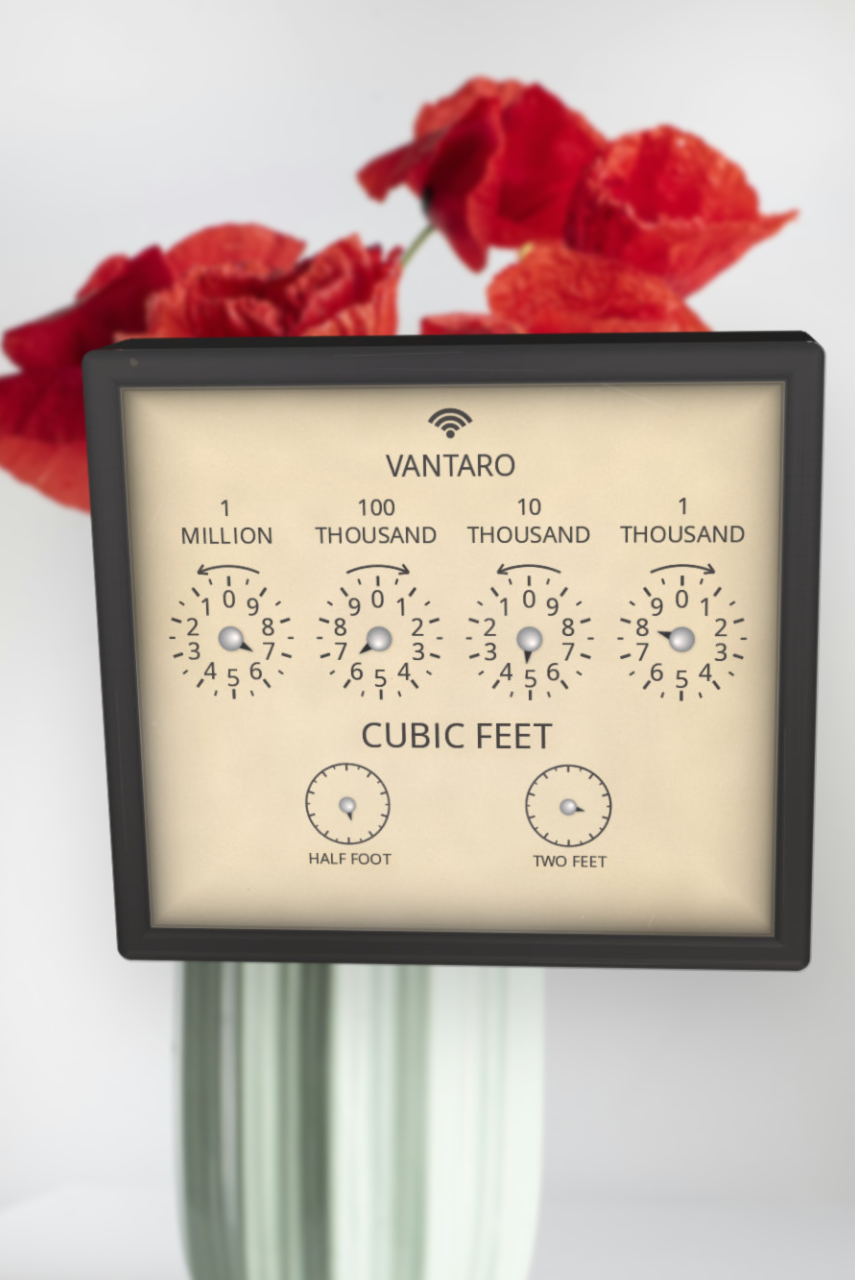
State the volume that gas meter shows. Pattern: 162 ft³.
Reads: 664800 ft³
